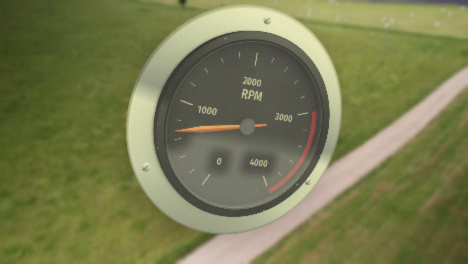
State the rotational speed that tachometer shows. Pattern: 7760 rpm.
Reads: 700 rpm
